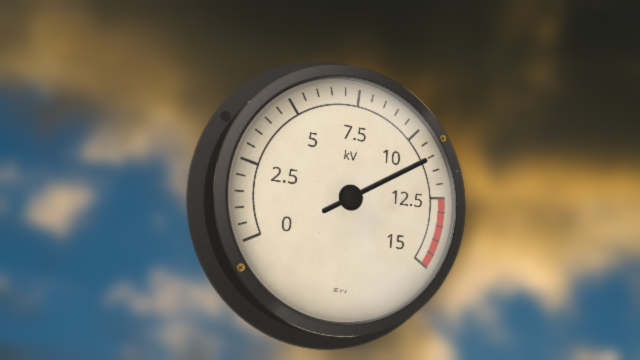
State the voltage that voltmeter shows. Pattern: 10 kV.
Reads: 11 kV
